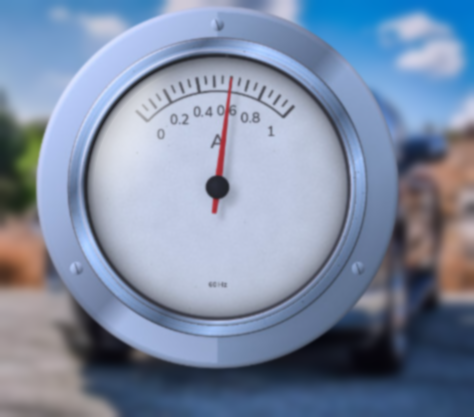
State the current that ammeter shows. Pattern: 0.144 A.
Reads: 0.6 A
